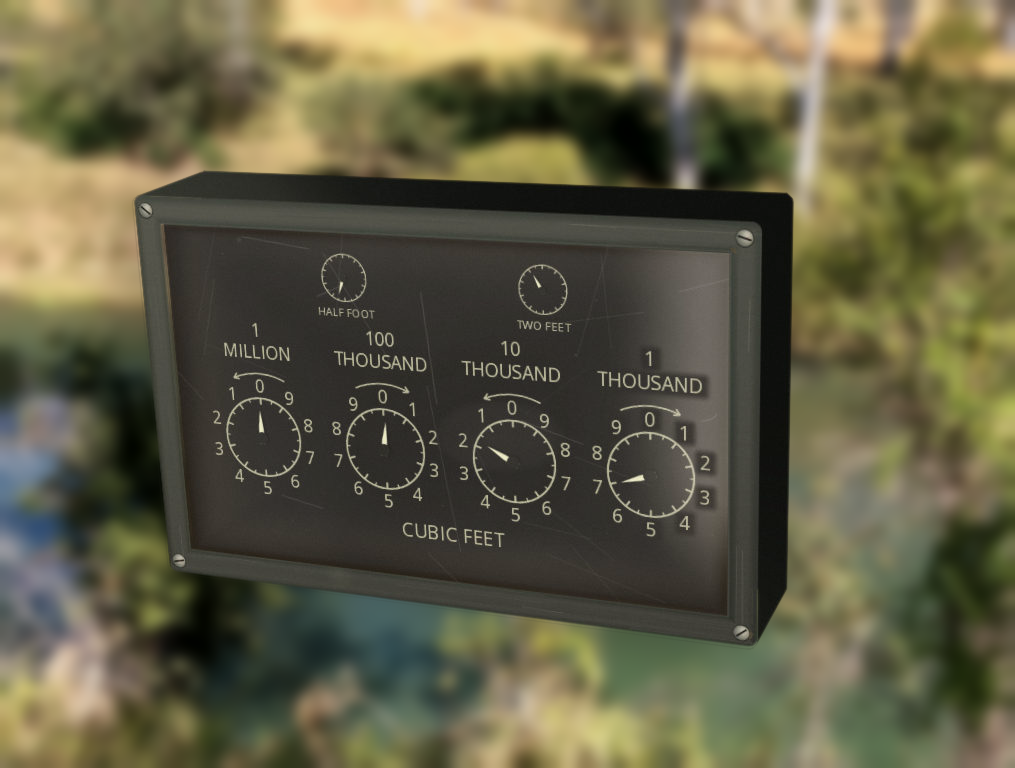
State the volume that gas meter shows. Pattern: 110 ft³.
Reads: 1700 ft³
